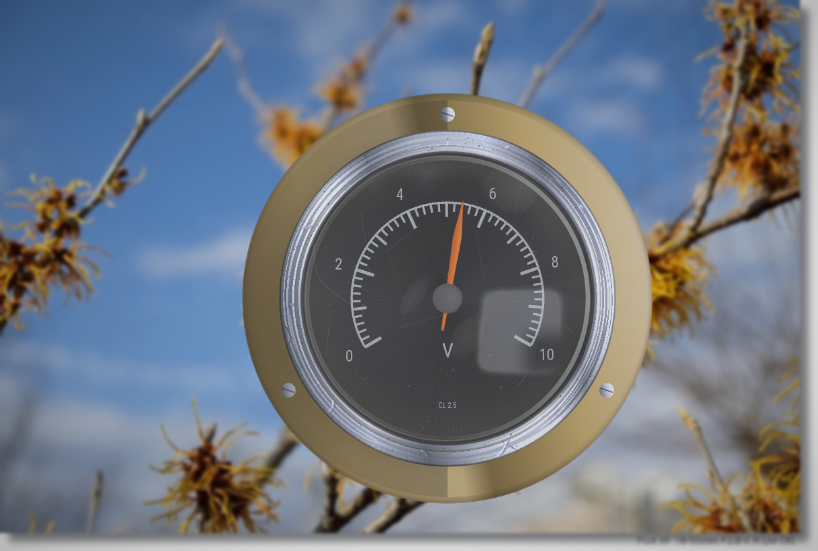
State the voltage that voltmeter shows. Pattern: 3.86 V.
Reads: 5.4 V
